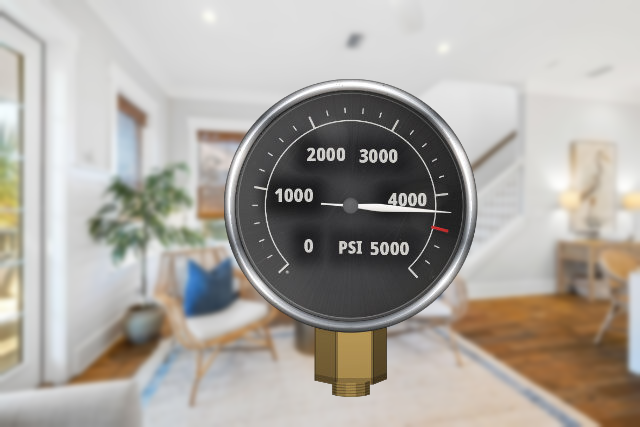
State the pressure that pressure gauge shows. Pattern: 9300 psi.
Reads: 4200 psi
